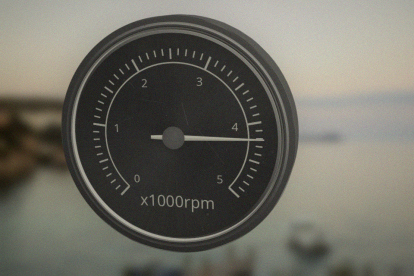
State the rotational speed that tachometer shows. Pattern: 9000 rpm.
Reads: 4200 rpm
